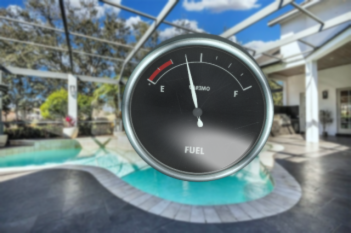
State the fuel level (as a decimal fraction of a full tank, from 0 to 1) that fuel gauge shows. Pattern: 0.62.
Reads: 0.375
